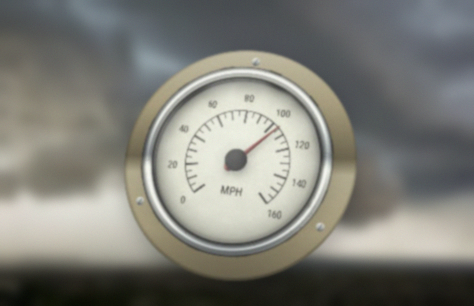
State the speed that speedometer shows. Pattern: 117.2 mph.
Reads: 105 mph
